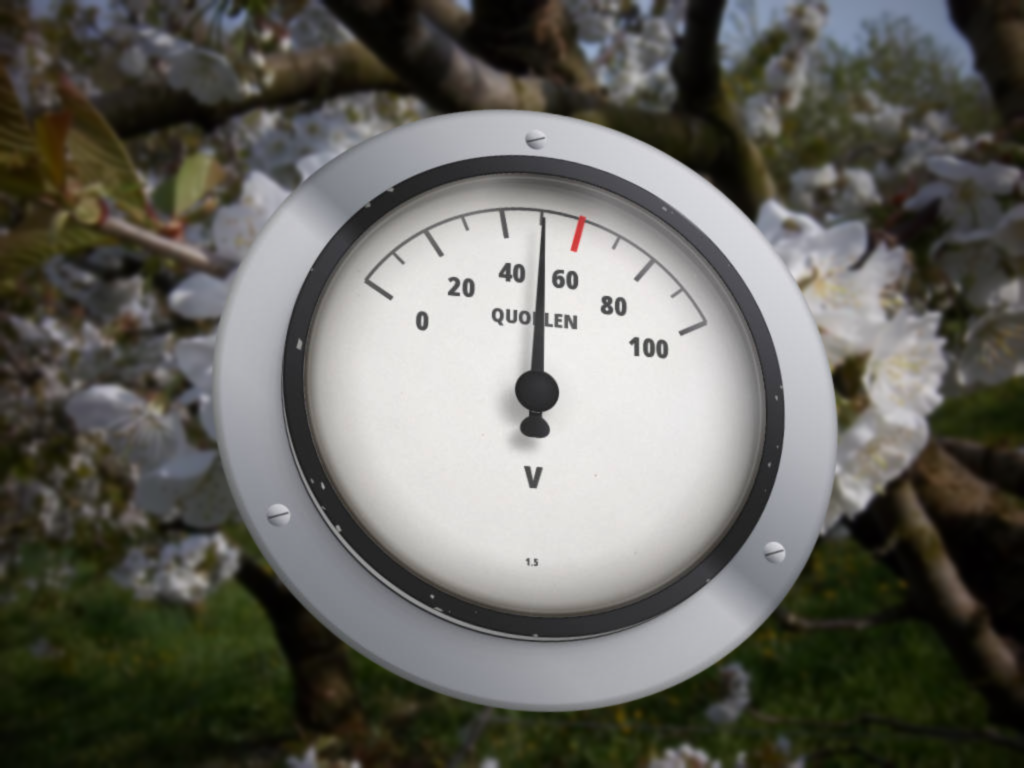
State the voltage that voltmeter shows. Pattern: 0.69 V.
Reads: 50 V
